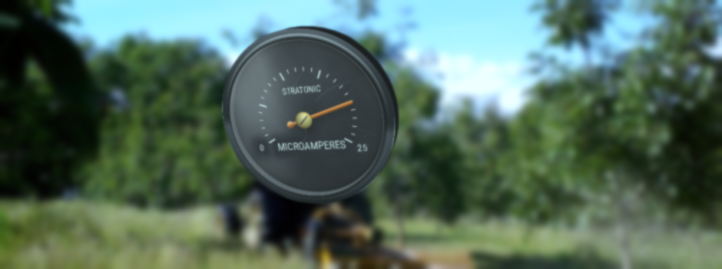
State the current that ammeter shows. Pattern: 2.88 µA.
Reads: 20 µA
